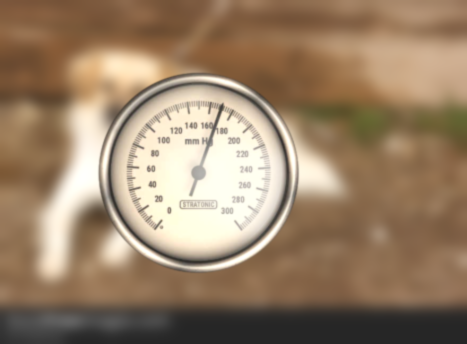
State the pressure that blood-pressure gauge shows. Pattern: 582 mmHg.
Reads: 170 mmHg
